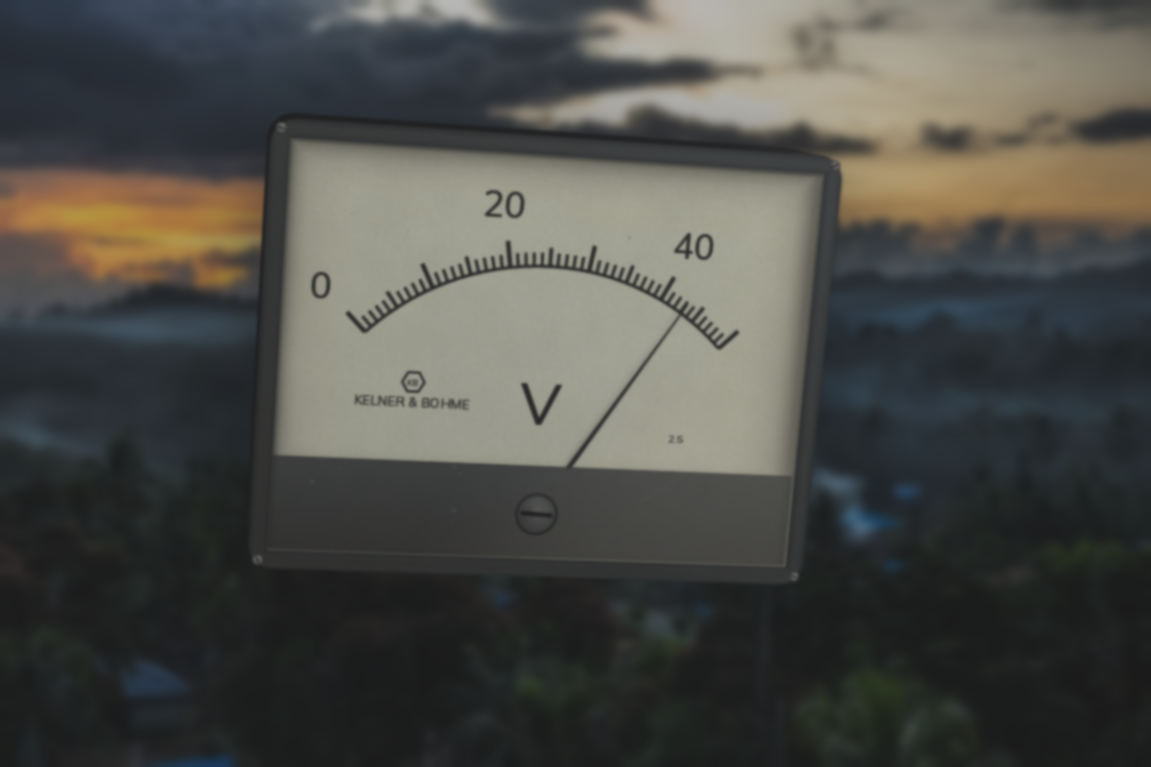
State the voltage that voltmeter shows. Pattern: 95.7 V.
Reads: 43 V
